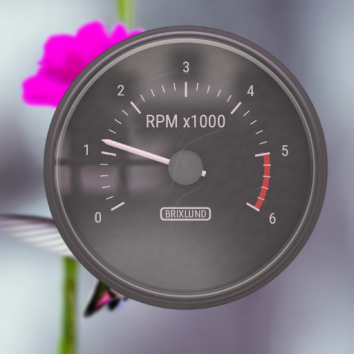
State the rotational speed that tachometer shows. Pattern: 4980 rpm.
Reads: 1200 rpm
